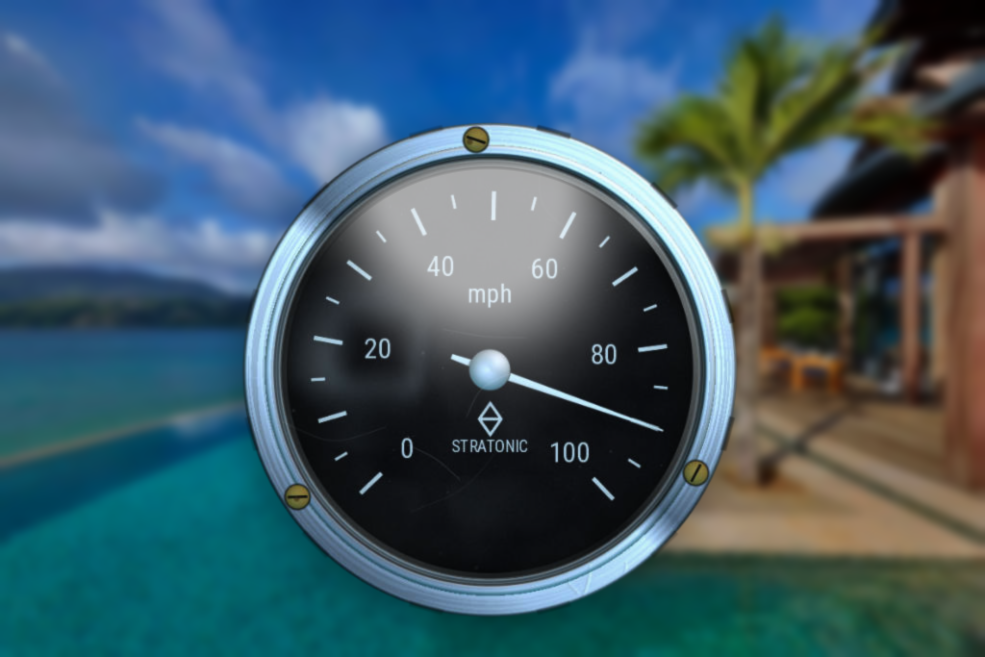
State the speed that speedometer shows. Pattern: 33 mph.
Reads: 90 mph
